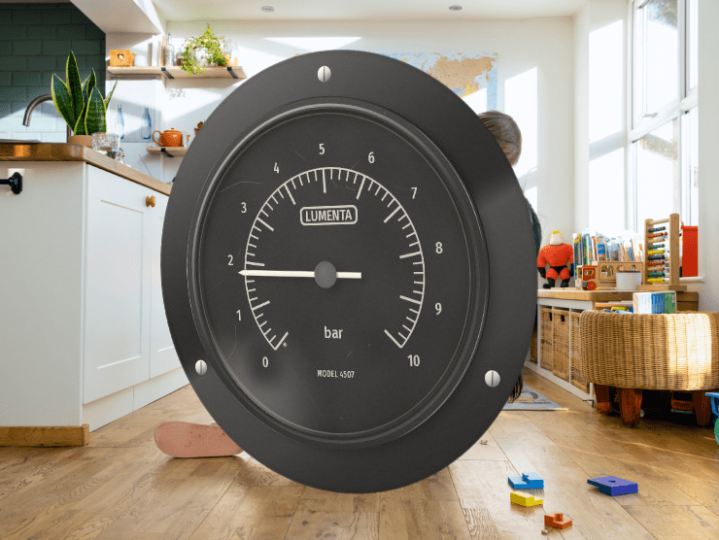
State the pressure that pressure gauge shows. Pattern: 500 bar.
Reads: 1.8 bar
